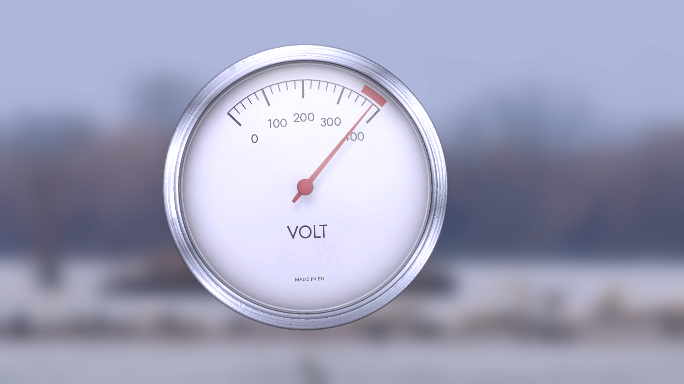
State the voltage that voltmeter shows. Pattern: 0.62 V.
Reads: 380 V
